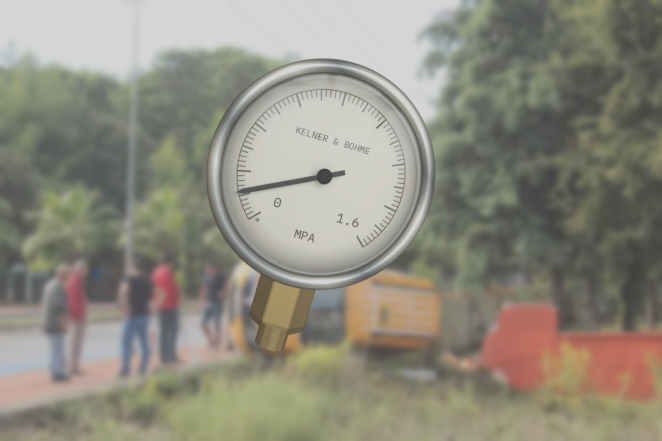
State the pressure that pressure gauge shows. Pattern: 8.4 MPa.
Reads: 0.12 MPa
